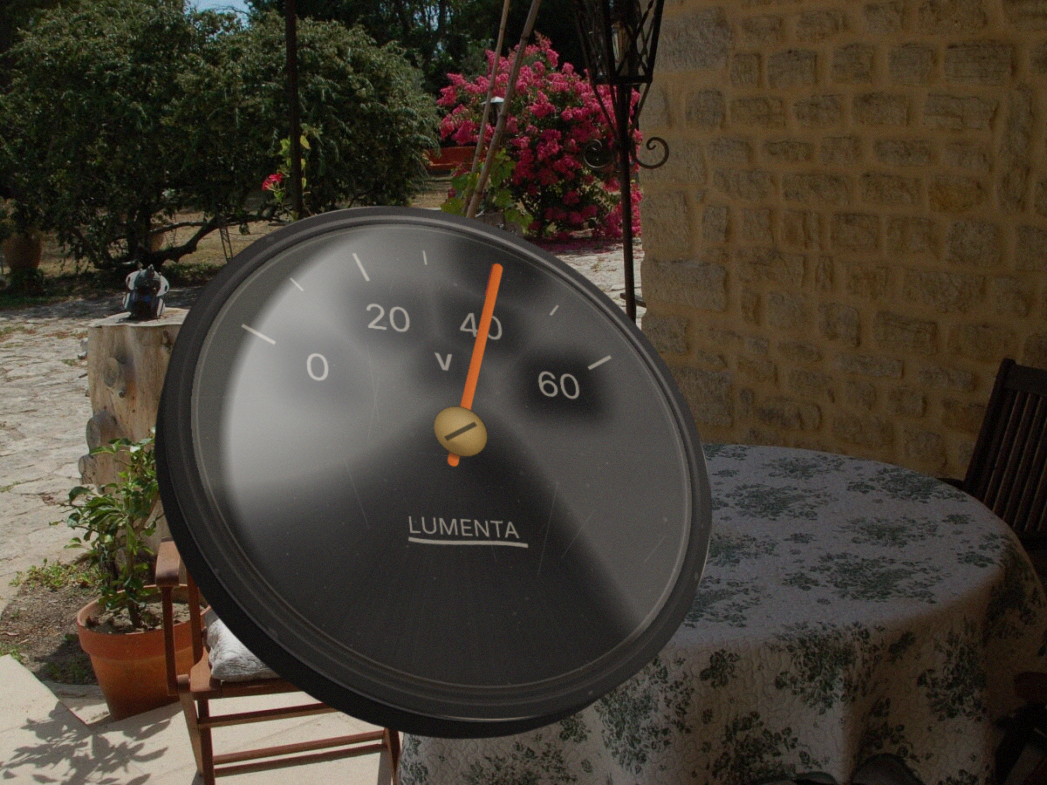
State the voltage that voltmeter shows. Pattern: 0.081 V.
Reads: 40 V
